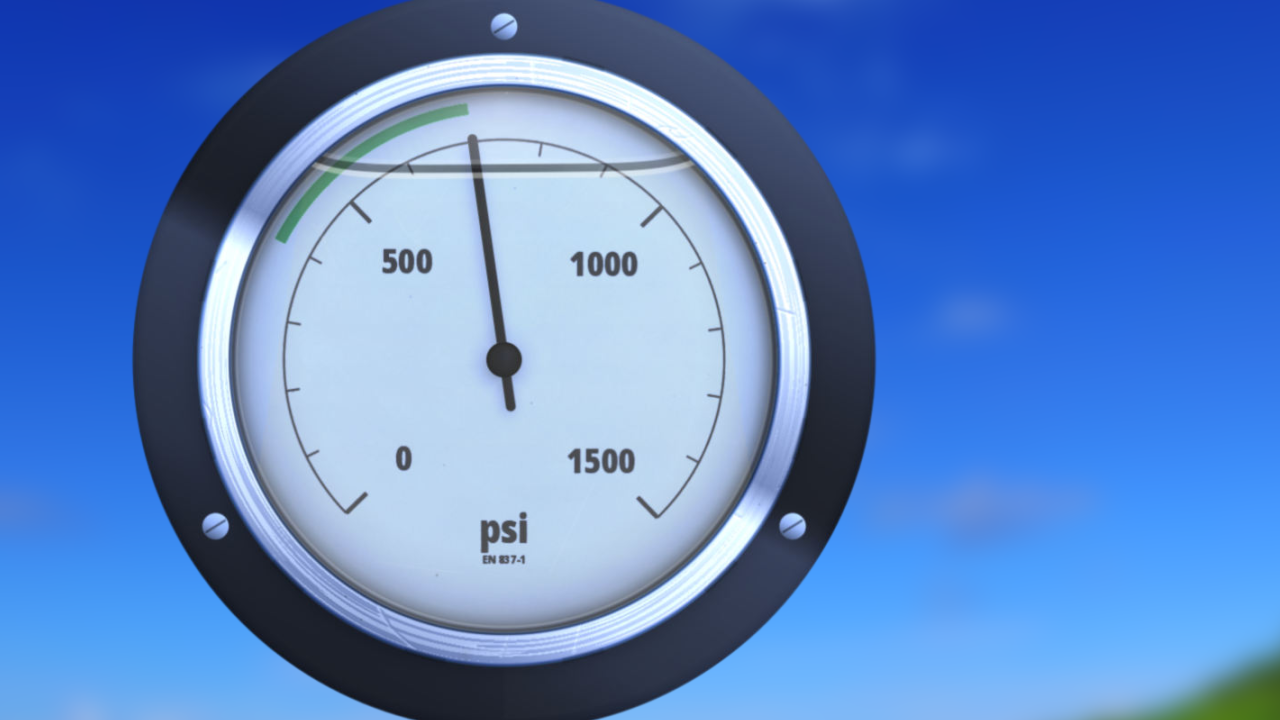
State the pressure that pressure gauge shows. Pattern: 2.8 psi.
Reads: 700 psi
